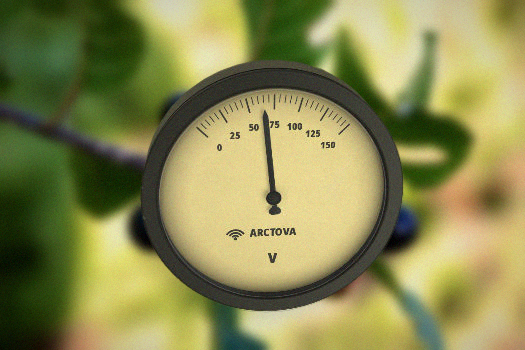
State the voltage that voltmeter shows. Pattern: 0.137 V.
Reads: 65 V
